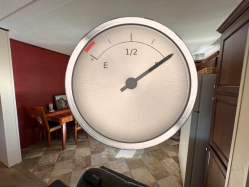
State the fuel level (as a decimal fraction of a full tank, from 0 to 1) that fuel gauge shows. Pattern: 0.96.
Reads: 1
